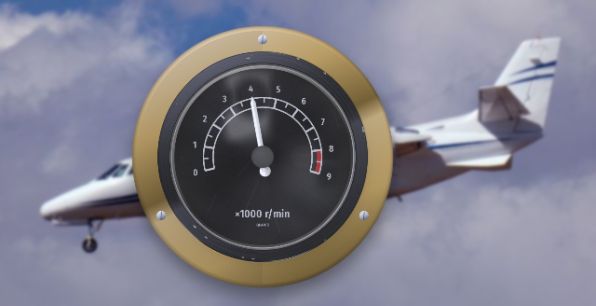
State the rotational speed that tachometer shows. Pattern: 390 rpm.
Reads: 4000 rpm
